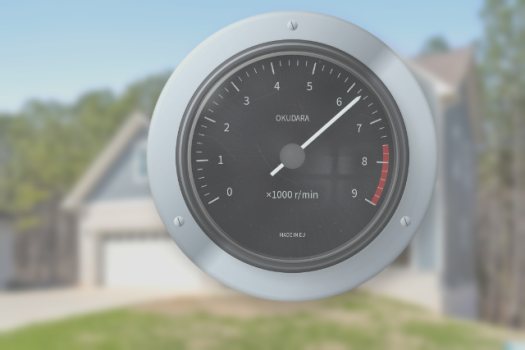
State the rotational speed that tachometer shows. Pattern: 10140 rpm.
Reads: 6300 rpm
